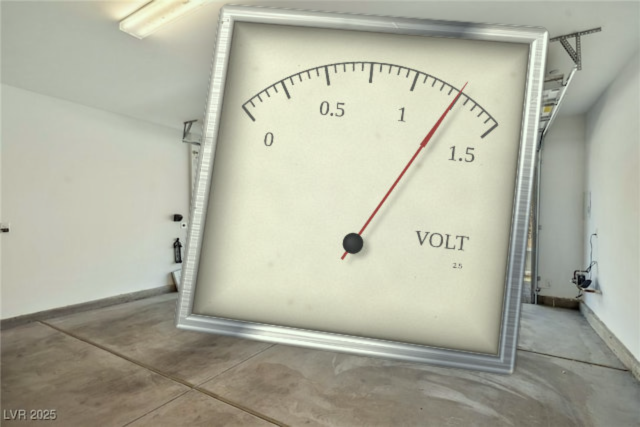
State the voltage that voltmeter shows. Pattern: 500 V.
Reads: 1.25 V
